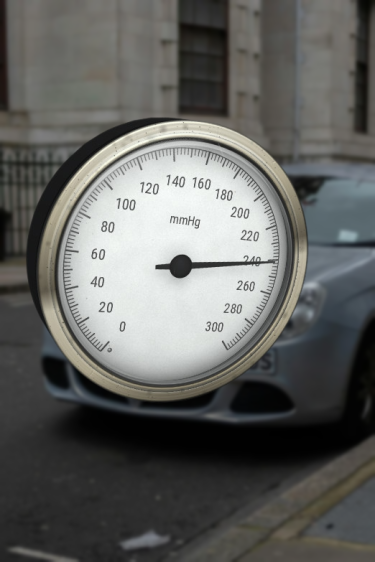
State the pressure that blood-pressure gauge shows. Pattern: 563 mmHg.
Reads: 240 mmHg
